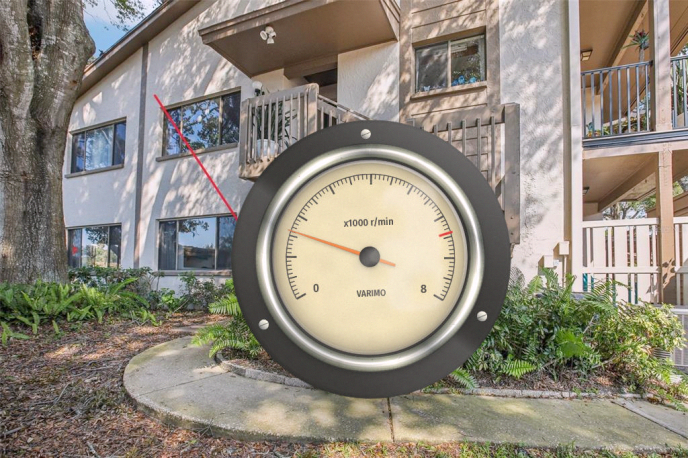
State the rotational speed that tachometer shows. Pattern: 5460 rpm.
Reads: 1600 rpm
